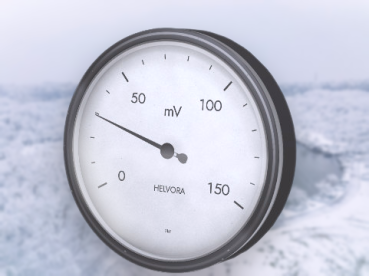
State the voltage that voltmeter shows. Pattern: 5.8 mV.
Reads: 30 mV
